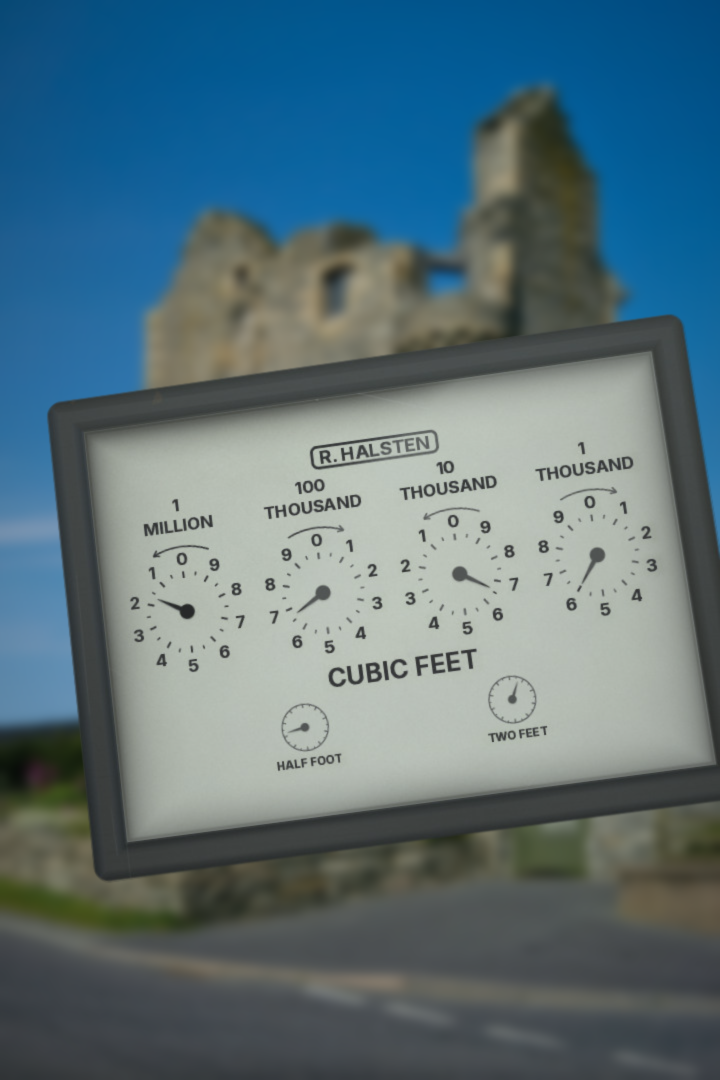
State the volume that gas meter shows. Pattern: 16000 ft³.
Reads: 166600 ft³
